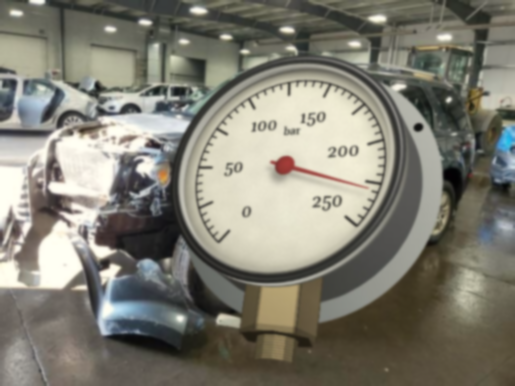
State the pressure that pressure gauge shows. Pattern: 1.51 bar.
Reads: 230 bar
